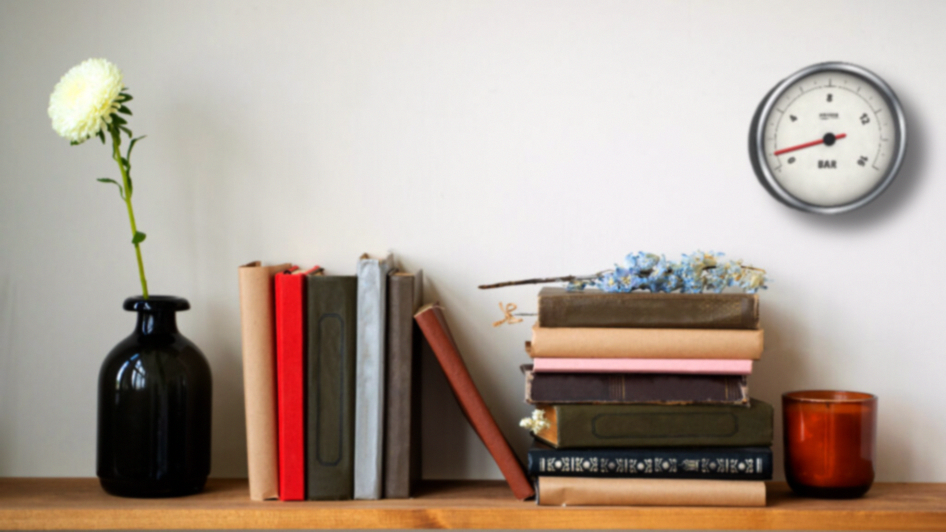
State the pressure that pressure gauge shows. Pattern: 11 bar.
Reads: 1 bar
